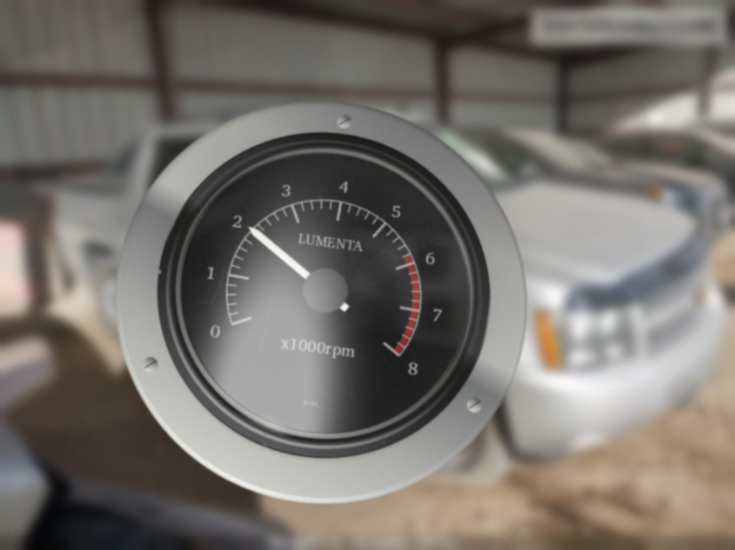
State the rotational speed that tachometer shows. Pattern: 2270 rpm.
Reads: 2000 rpm
